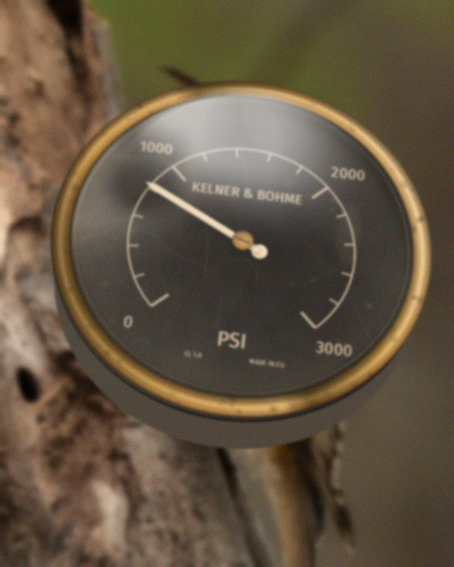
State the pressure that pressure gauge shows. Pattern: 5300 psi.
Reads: 800 psi
